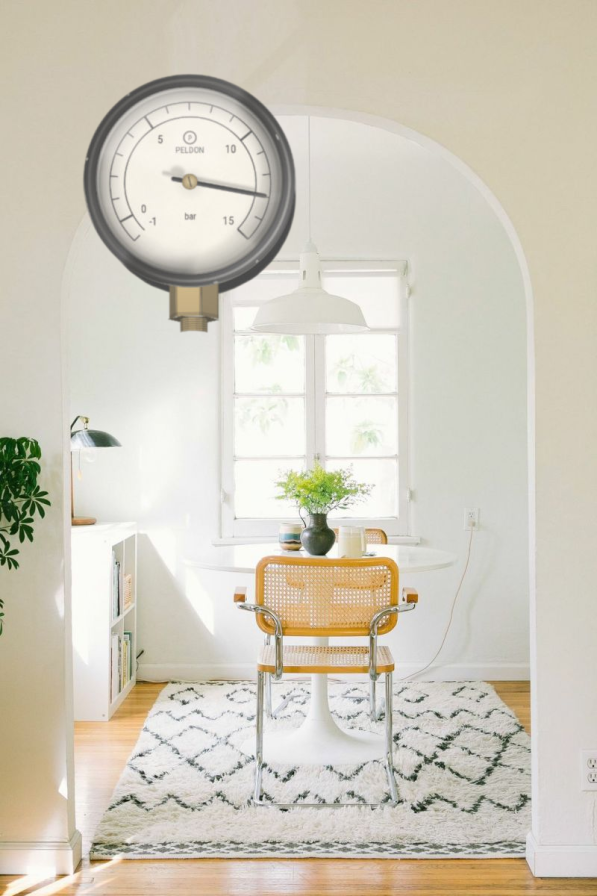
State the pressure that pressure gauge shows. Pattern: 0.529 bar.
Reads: 13 bar
